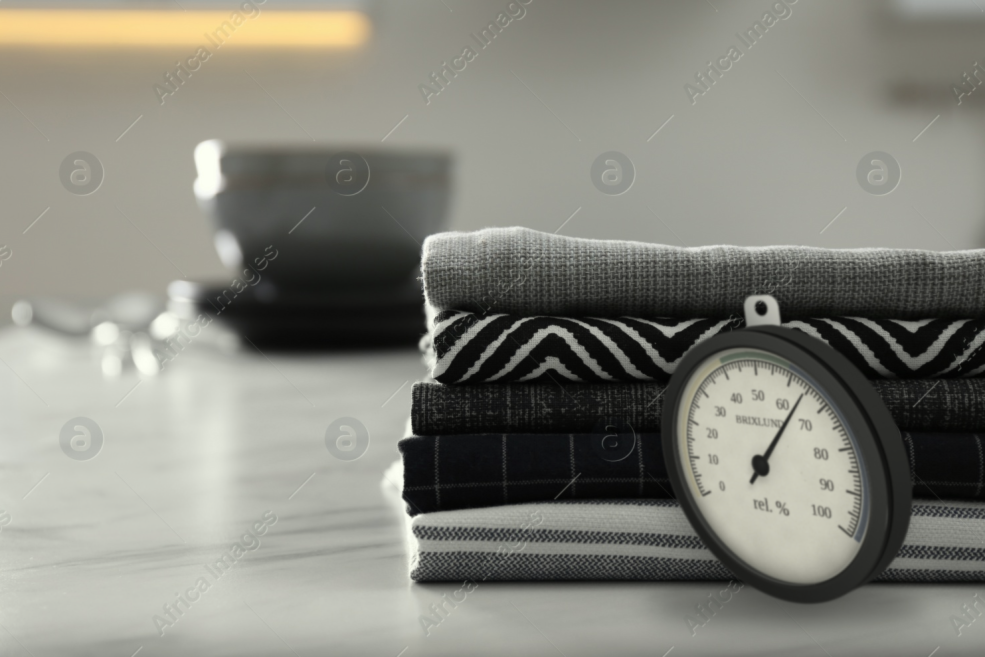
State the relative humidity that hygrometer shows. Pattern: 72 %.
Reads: 65 %
